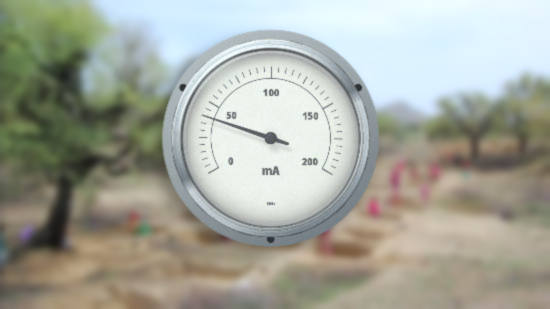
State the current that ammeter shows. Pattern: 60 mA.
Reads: 40 mA
